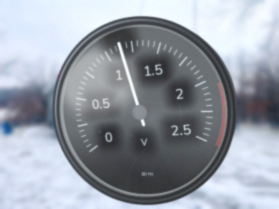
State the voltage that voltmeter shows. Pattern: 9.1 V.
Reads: 1.15 V
